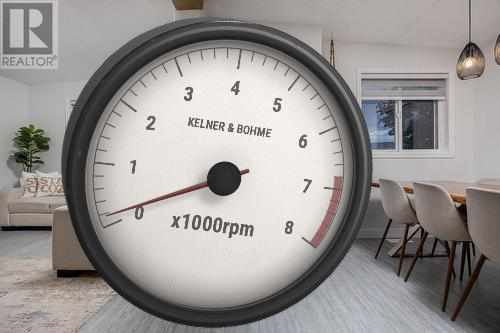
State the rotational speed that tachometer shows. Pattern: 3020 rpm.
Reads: 200 rpm
